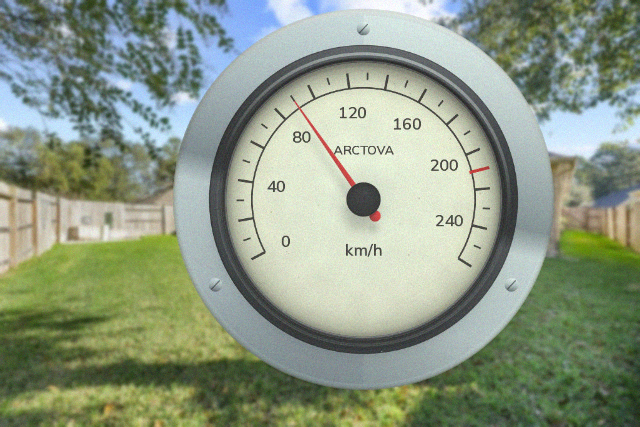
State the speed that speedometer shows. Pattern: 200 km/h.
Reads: 90 km/h
